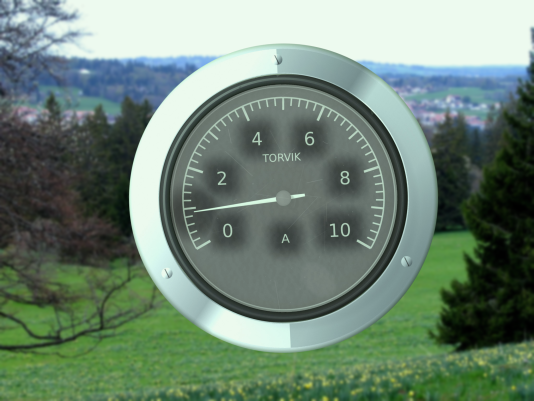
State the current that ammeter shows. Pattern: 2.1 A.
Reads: 0.9 A
